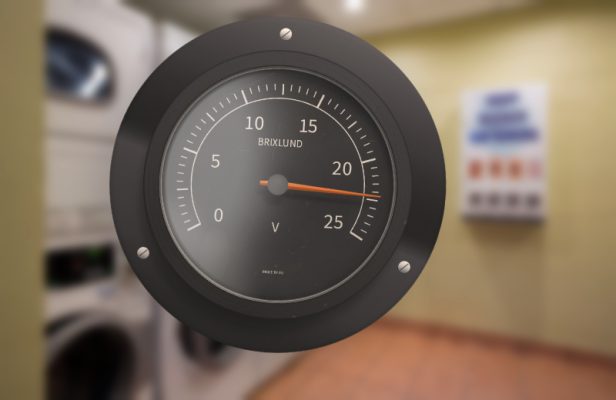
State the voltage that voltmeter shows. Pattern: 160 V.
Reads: 22.25 V
